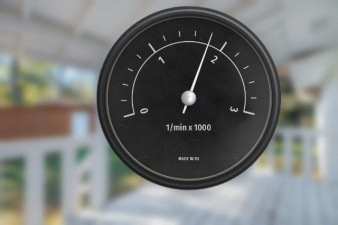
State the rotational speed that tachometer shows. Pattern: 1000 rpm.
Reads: 1800 rpm
